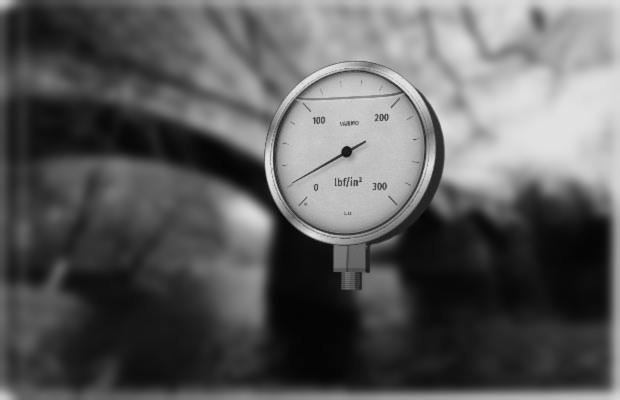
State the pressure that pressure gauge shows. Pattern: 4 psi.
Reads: 20 psi
